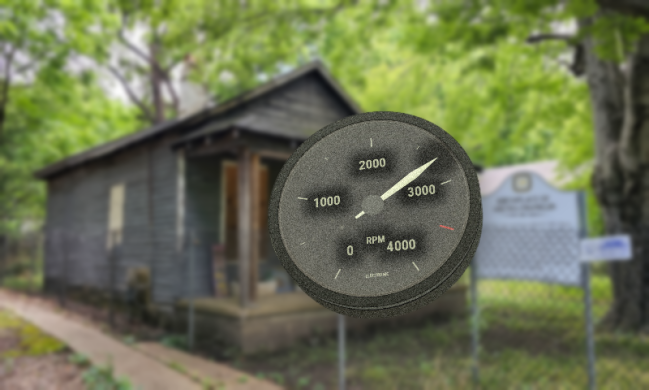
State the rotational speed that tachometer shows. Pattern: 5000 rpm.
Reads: 2750 rpm
